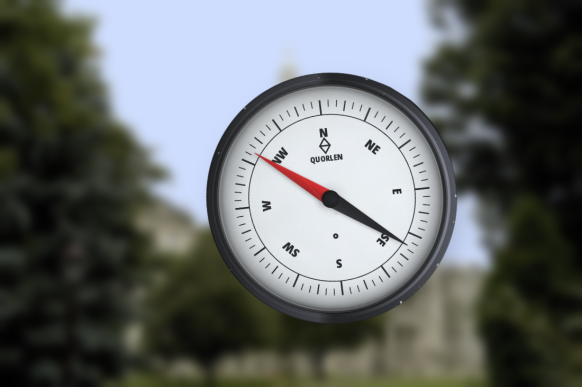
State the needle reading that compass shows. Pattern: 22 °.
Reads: 307.5 °
